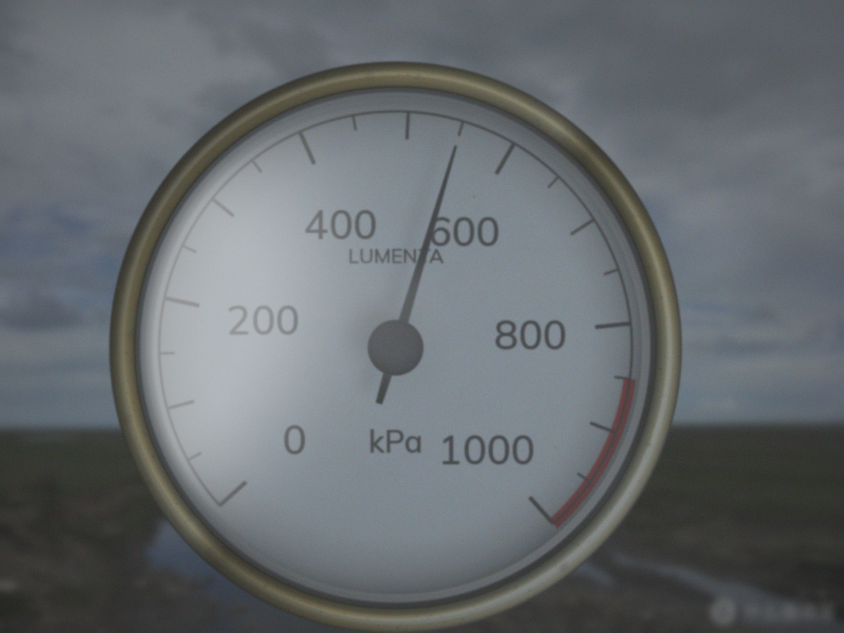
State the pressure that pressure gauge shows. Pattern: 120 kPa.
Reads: 550 kPa
